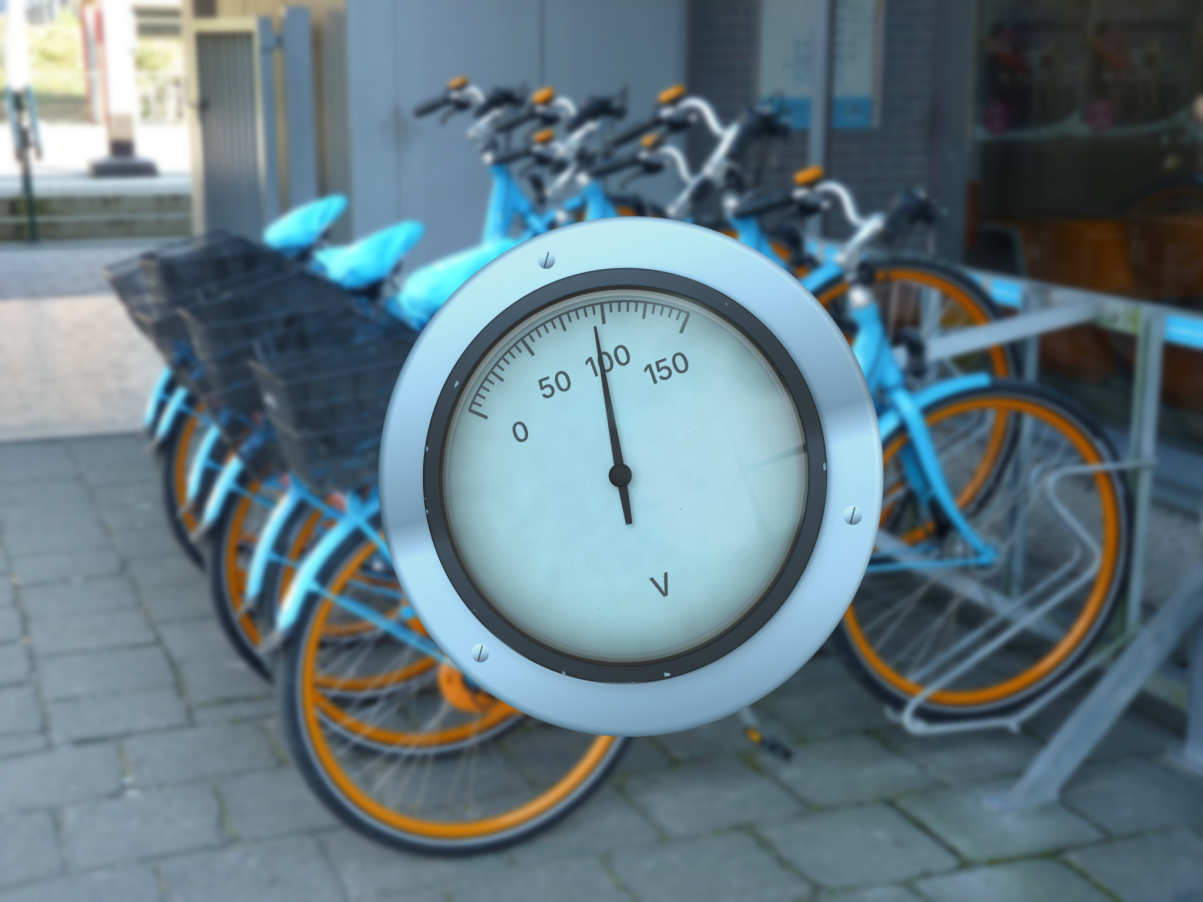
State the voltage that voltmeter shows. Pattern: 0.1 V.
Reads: 95 V
